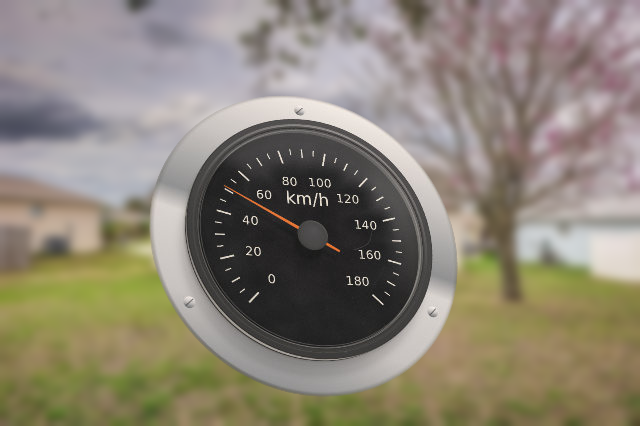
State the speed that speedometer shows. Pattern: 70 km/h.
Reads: 50 km/h
